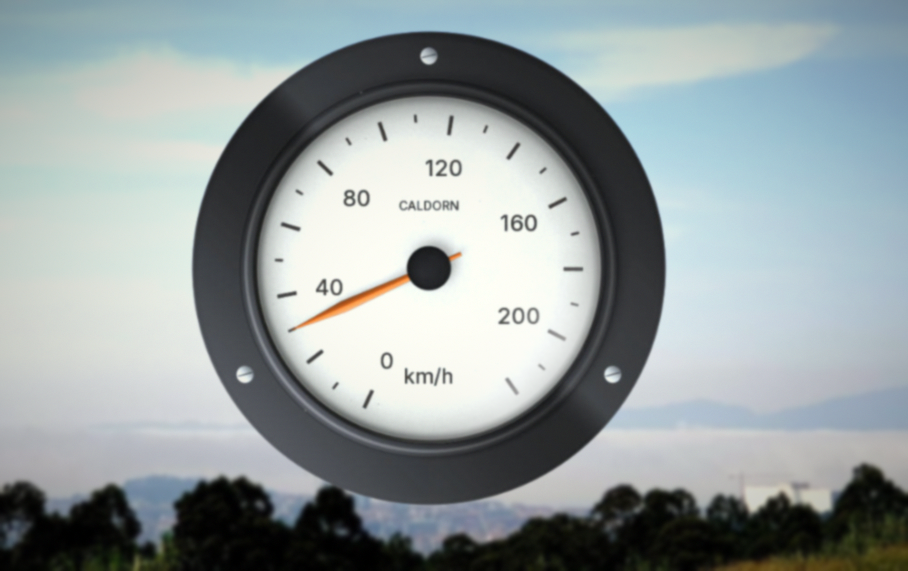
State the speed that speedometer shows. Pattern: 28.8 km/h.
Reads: 30 km/h
